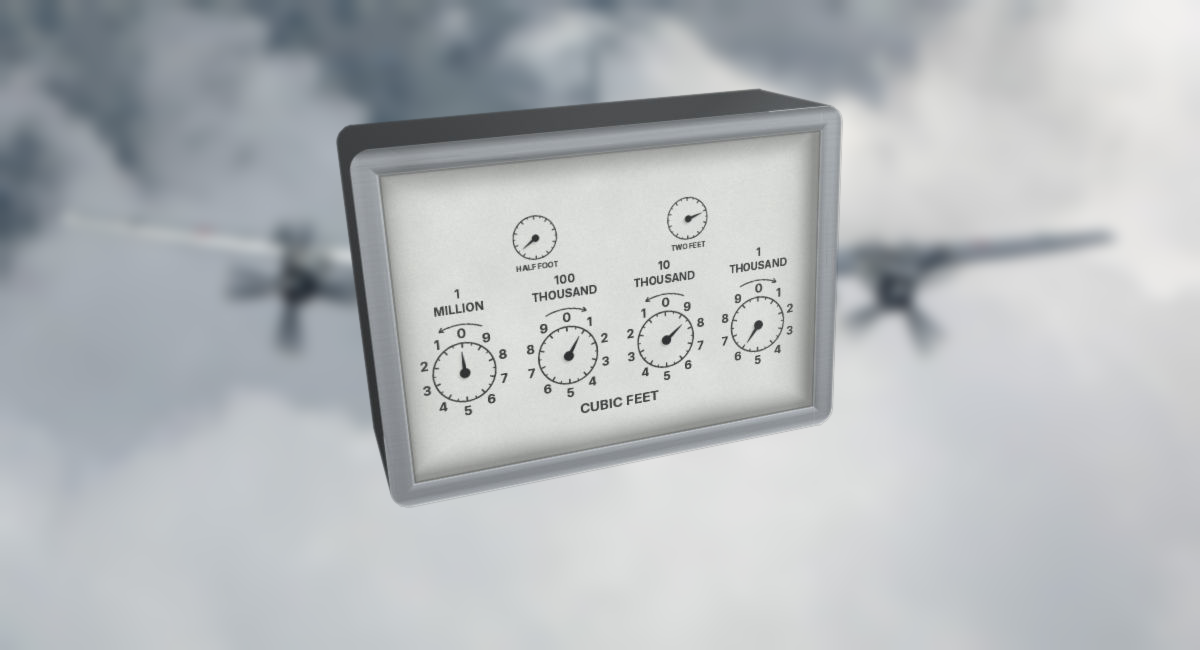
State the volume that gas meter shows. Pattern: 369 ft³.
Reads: 8600 ft³
